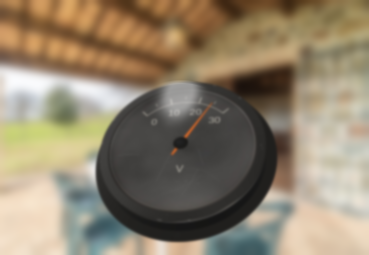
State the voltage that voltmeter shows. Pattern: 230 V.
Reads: 25 V
